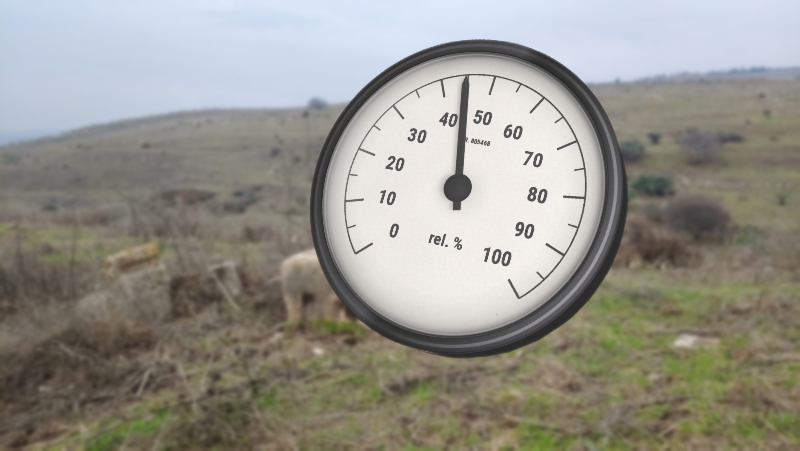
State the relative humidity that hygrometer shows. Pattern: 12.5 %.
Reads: 45 %
